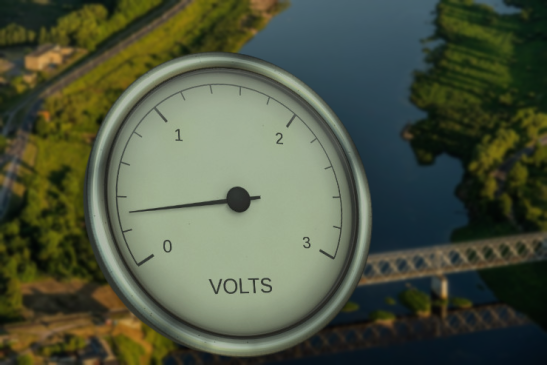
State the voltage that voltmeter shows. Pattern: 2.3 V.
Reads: 0.3 V
